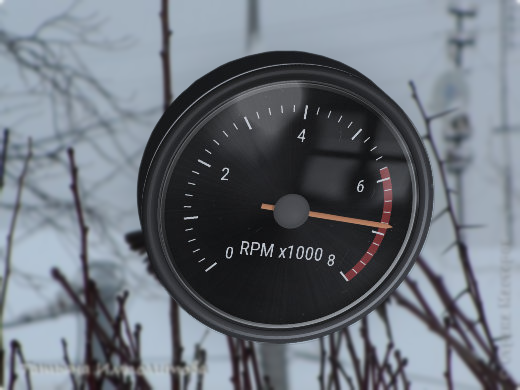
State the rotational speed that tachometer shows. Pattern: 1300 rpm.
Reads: 6800 rpm
